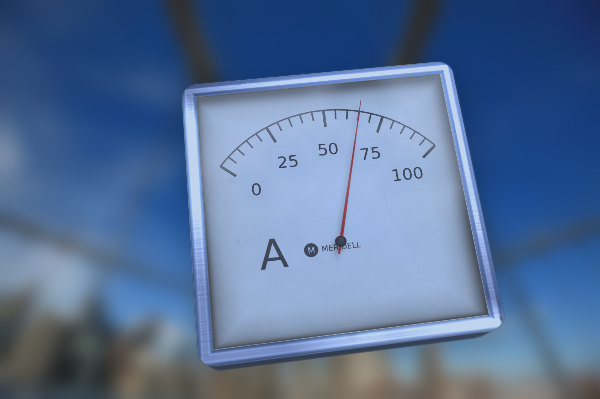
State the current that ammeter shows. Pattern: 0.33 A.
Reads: 65 A
